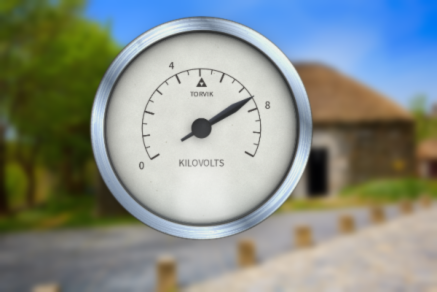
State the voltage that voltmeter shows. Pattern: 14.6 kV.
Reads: 7.5 kV
